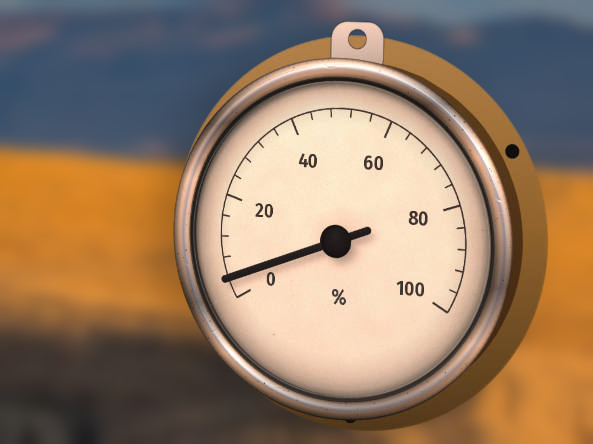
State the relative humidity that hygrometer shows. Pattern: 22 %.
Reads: 4 %
